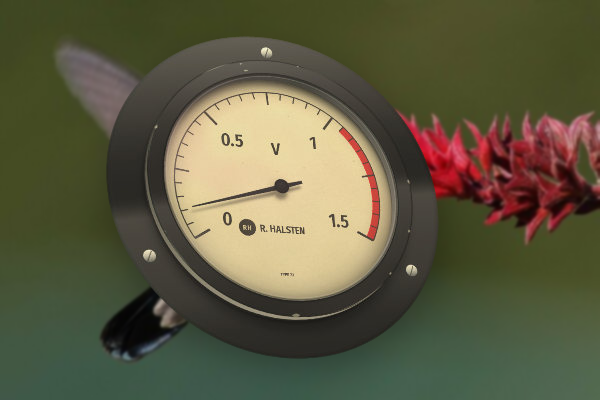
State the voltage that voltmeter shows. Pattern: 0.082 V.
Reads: 0.1 V
